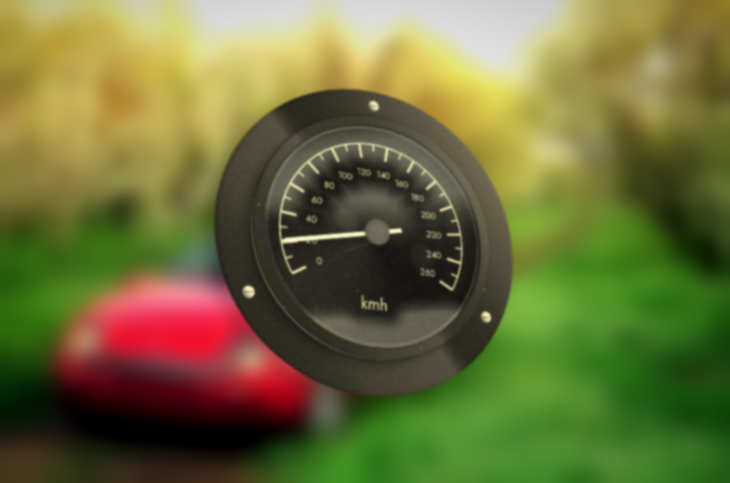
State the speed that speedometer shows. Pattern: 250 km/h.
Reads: 20 km/h
